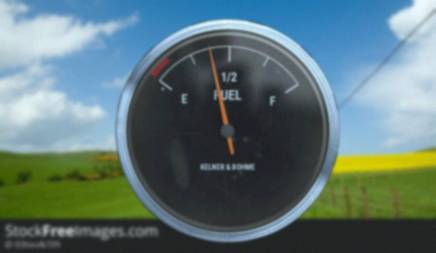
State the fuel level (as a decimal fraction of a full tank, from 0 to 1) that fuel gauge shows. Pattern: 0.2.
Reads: 0.375
